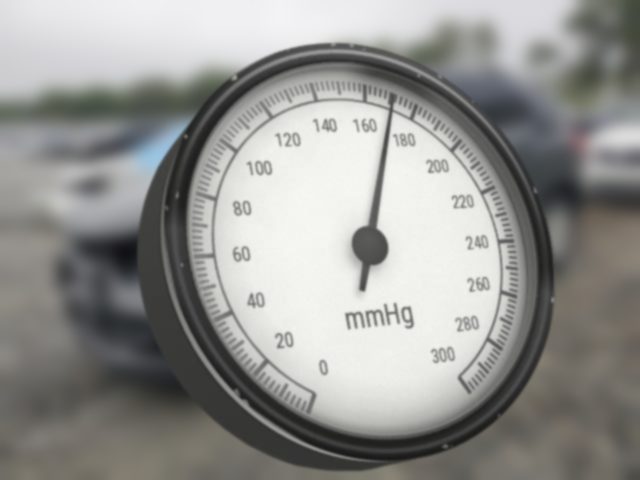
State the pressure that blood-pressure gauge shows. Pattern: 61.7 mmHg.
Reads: 170 mmHg
